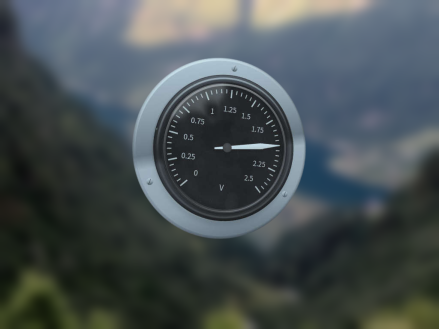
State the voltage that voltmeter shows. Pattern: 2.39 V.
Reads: 2 V
